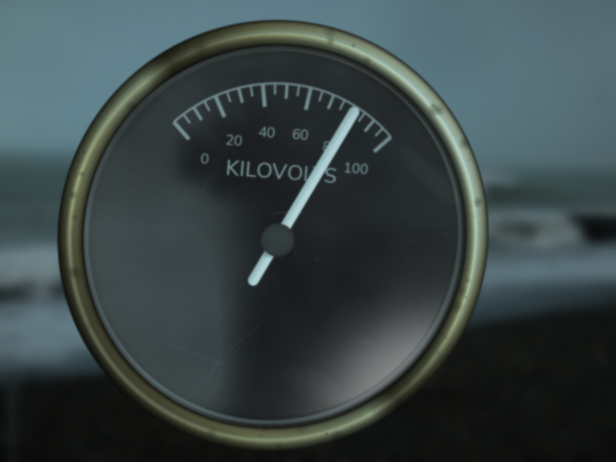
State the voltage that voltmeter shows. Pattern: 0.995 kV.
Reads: 80 kV
